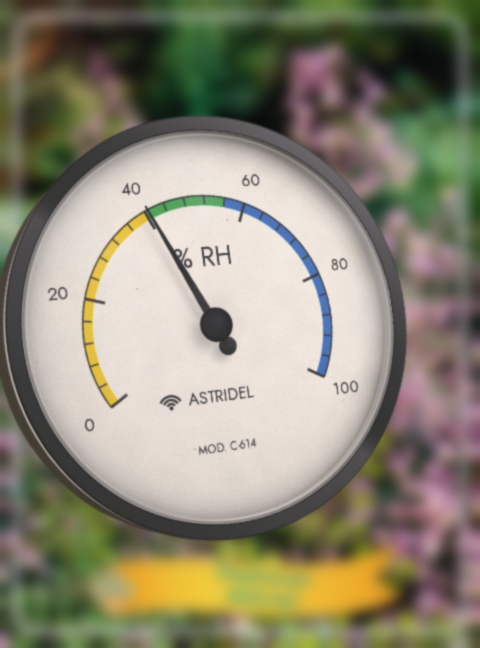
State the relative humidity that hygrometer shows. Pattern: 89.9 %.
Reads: 40 %
